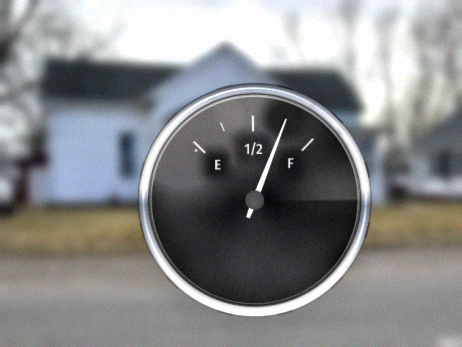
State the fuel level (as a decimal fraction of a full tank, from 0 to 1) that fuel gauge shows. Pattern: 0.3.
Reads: 0.75
